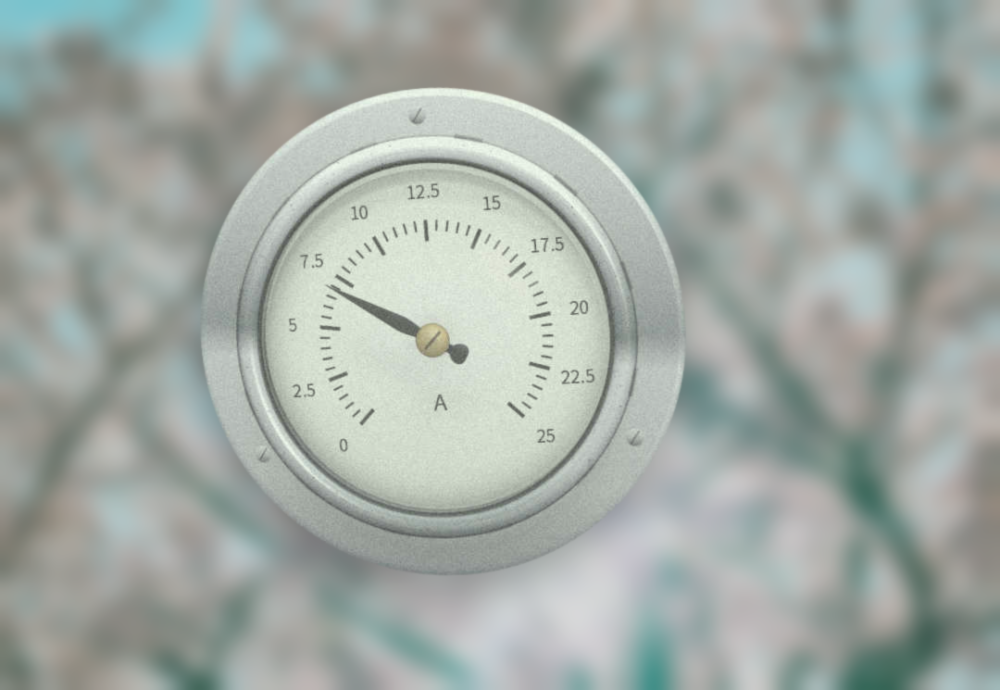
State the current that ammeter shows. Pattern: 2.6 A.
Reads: 7 A
